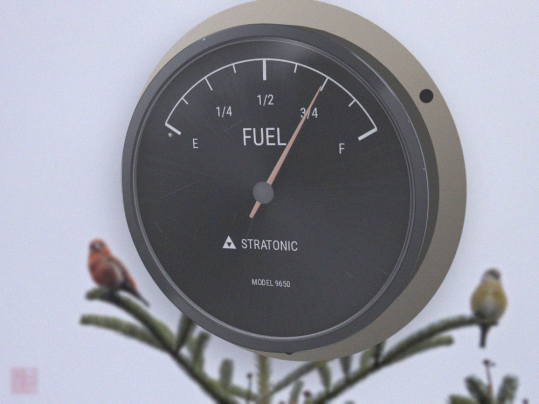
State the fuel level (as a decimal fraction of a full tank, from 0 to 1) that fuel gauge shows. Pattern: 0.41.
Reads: 0.75
